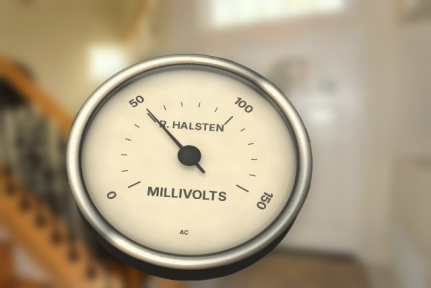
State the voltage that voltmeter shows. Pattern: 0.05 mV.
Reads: 50 mV
